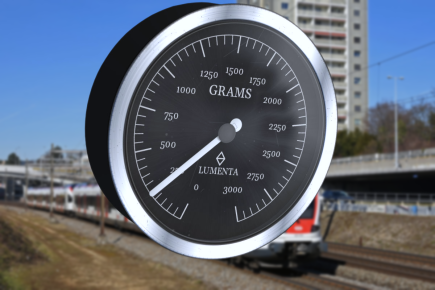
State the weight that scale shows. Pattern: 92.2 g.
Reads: 250 g
